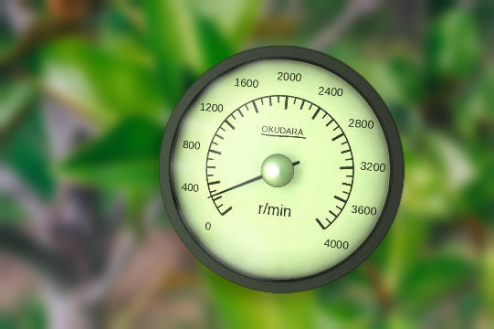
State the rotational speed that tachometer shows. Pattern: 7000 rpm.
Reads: 250 rpm
